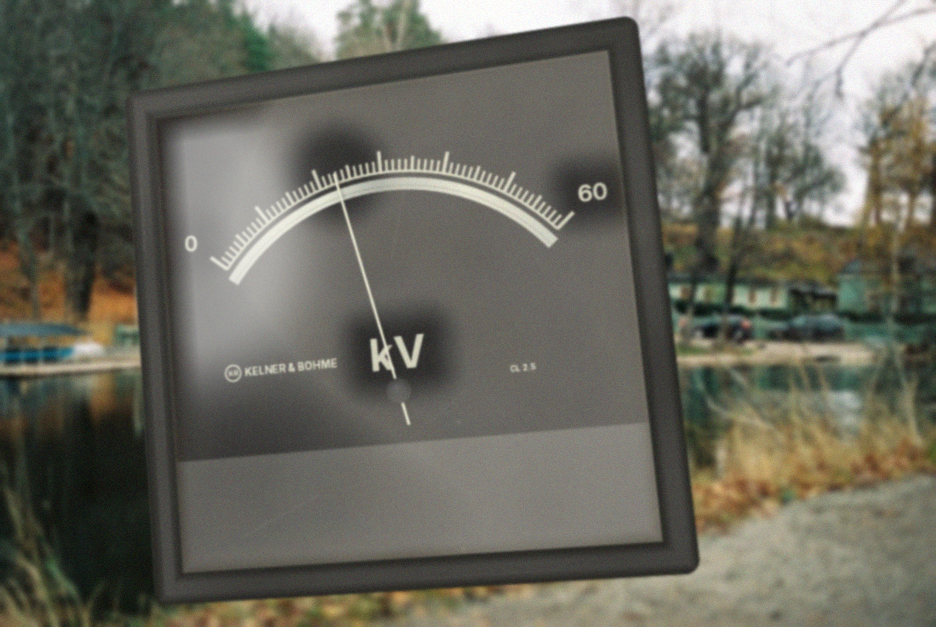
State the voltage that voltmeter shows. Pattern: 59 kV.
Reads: 23 kV
